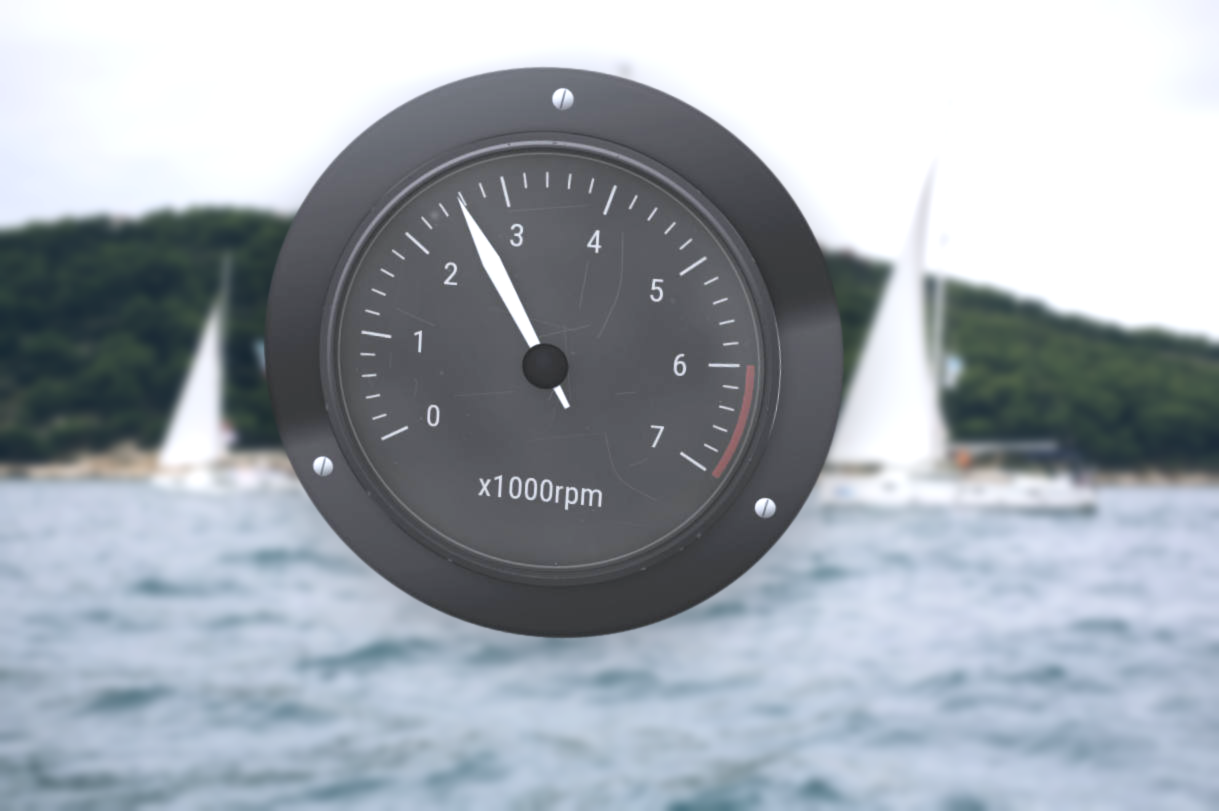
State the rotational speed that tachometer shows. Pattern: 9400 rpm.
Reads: 2600 rpm
